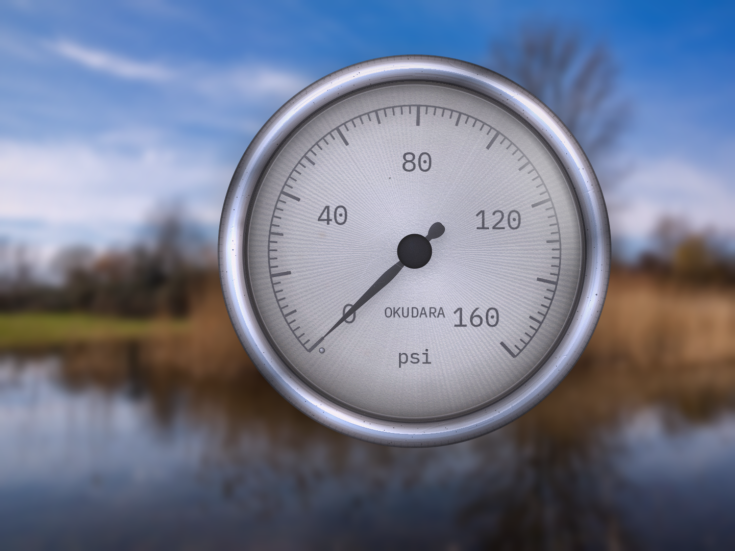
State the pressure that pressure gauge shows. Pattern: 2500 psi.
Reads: 0 psi
